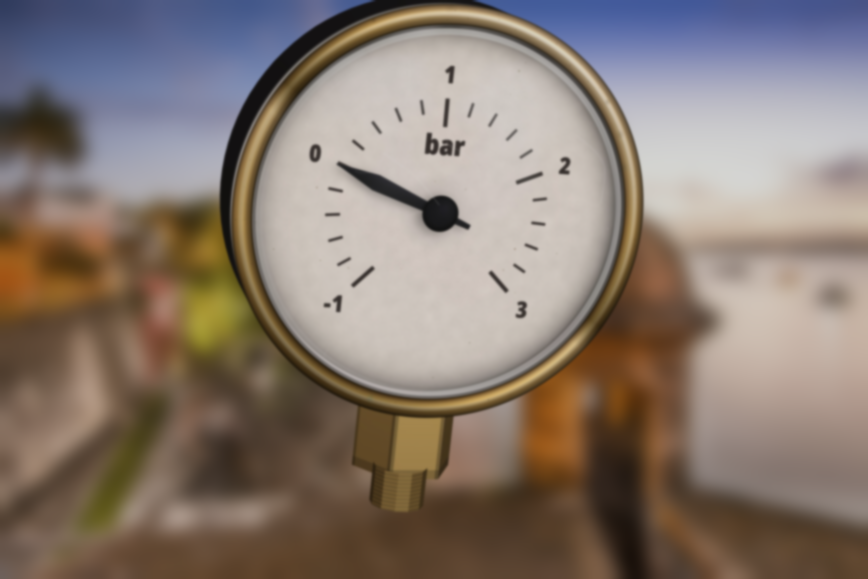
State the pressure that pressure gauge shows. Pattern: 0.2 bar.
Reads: 0 bar
